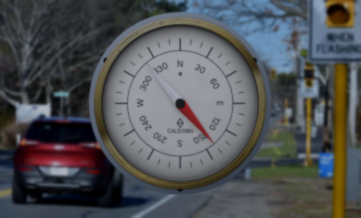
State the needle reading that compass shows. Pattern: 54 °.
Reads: 140 °
